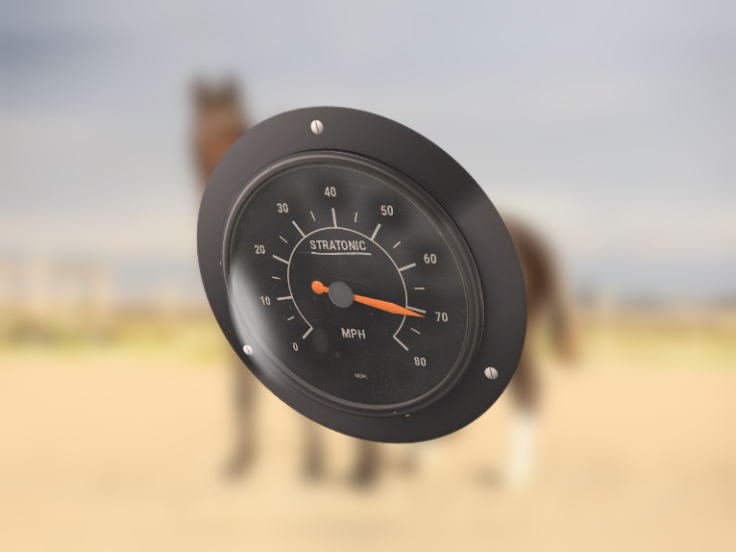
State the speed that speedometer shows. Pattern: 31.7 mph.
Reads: 70 mph
